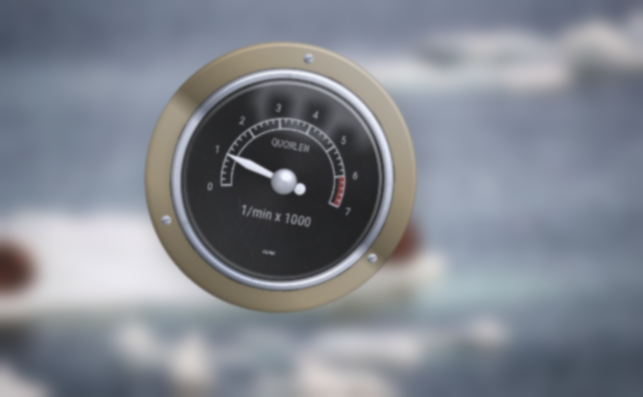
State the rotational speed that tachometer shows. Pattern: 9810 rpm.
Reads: 1000 rpm
